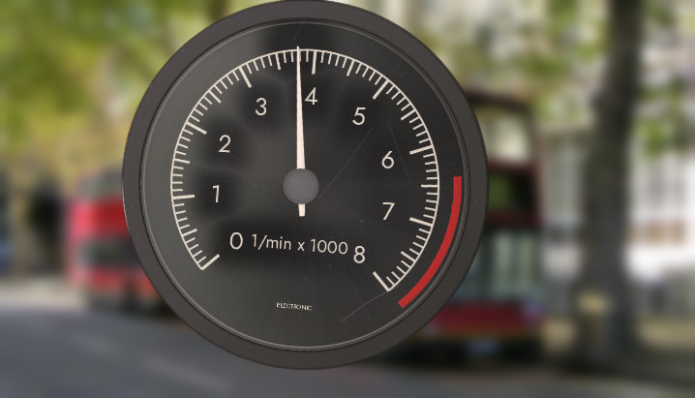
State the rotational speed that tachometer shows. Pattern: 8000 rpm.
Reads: 3800 rpm
